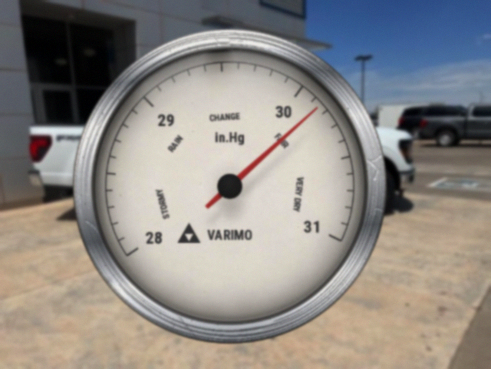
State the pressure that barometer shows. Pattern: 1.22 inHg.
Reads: 30.15 inHg
